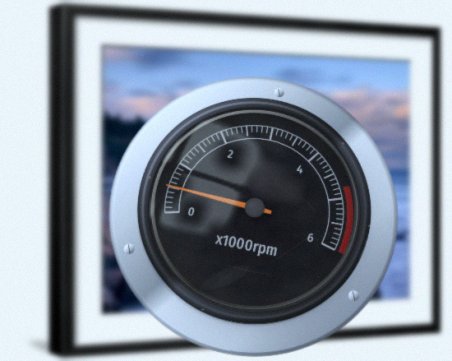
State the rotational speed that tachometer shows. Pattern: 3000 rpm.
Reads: 500 rpm
